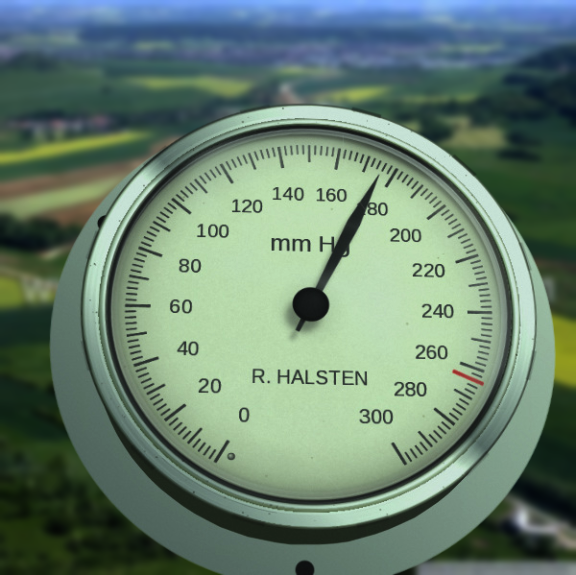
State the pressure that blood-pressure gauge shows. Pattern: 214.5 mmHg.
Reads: 176 mmHg
